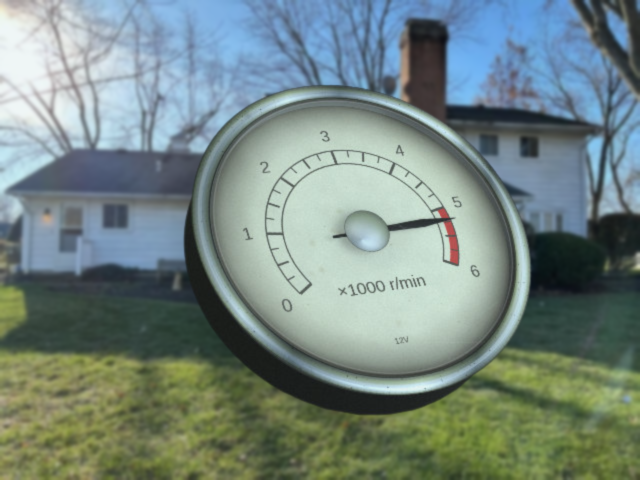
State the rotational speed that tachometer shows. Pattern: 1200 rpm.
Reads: 5250 rpm
